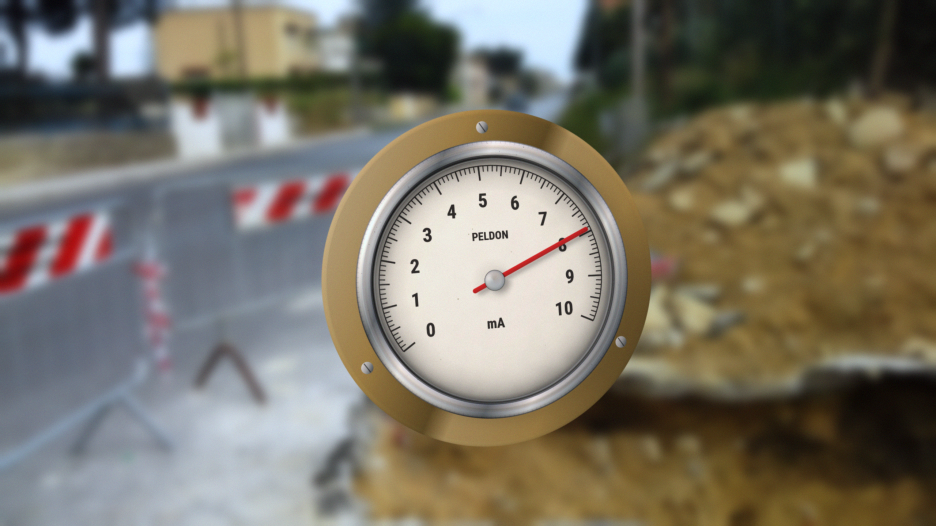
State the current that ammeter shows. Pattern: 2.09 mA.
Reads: 7.9 mA
